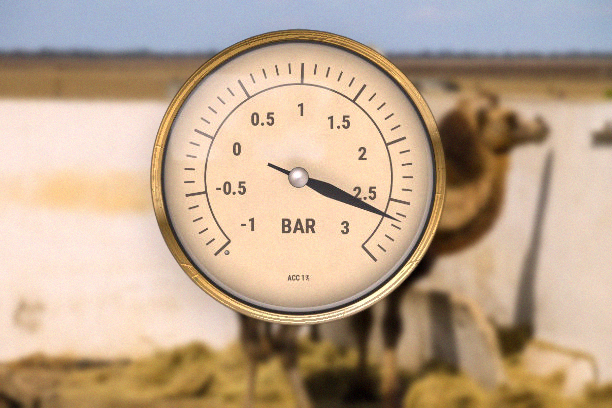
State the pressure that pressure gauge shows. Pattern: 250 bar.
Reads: 2.65 bar
